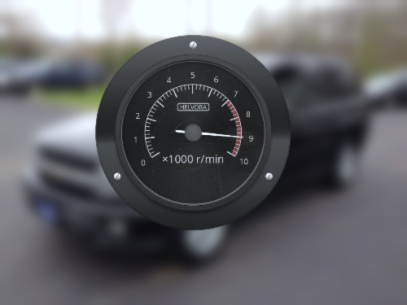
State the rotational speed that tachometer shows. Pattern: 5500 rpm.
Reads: 9000 rpm
